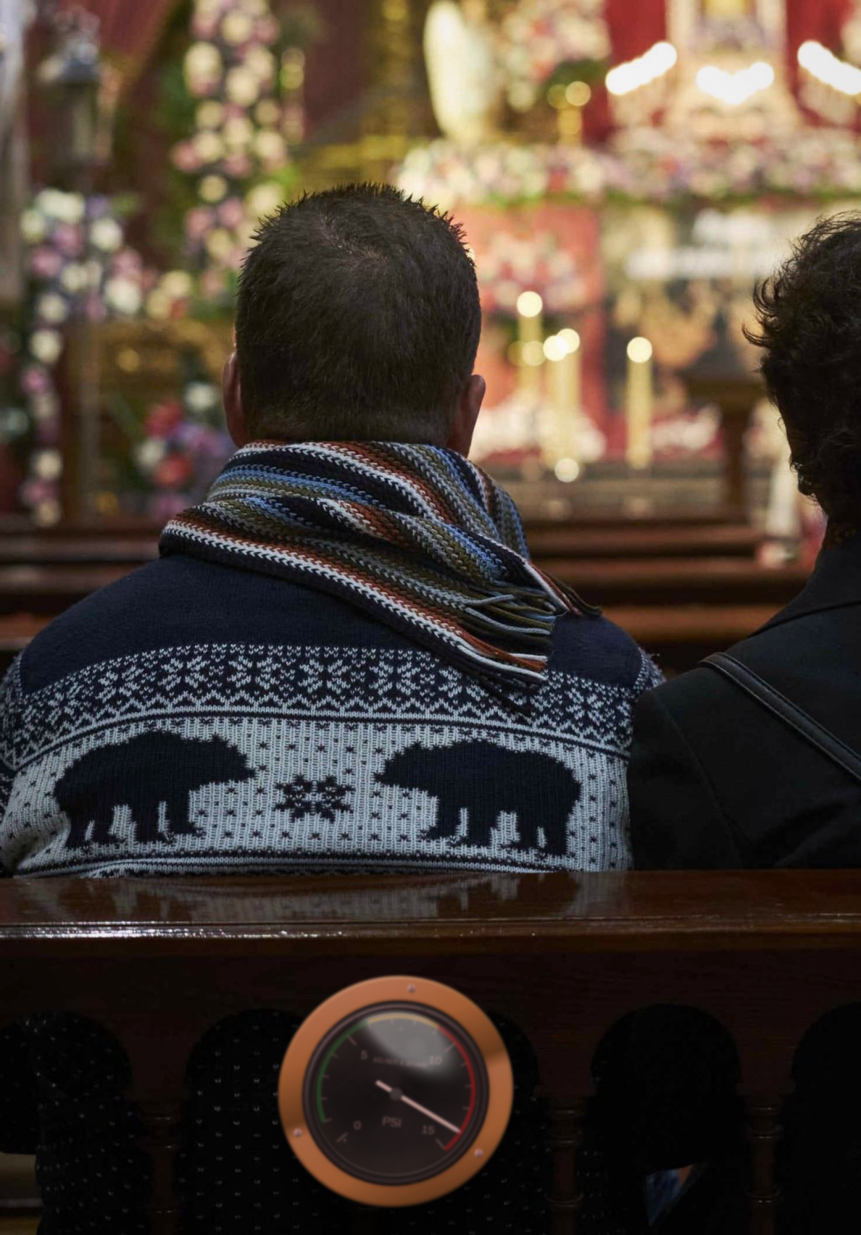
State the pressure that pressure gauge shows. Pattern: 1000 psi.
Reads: 14 psi
